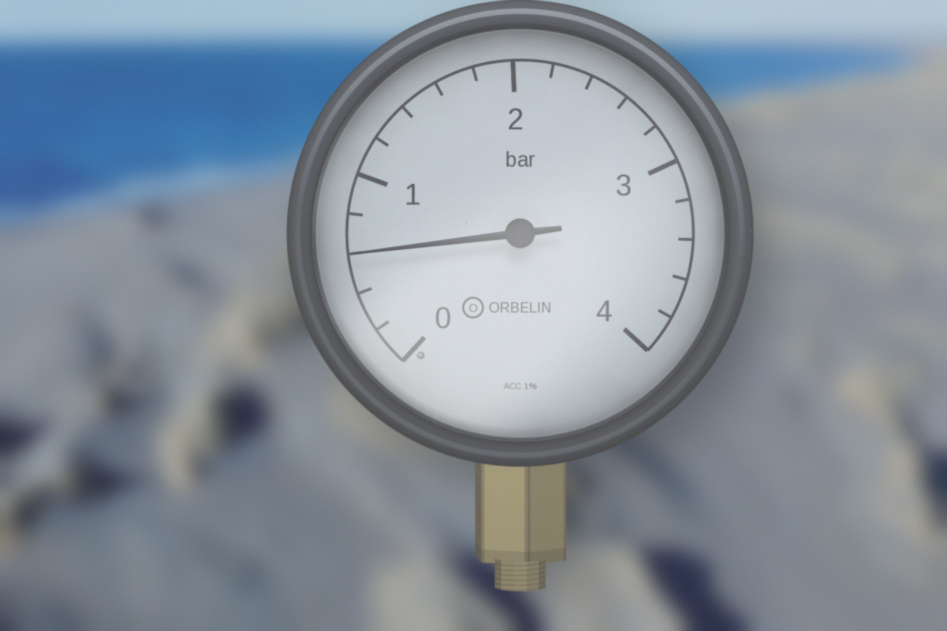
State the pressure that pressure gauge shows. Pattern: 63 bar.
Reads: 0.6 bar
